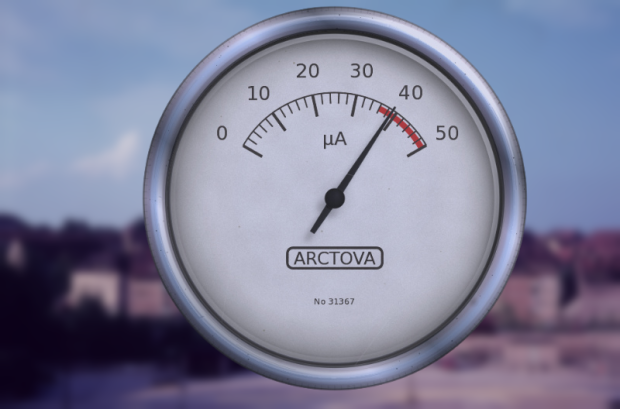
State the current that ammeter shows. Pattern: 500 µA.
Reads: 39 µA
